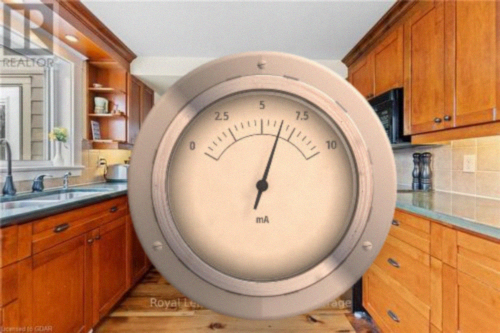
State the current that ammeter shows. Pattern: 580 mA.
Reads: 6.5 mA
